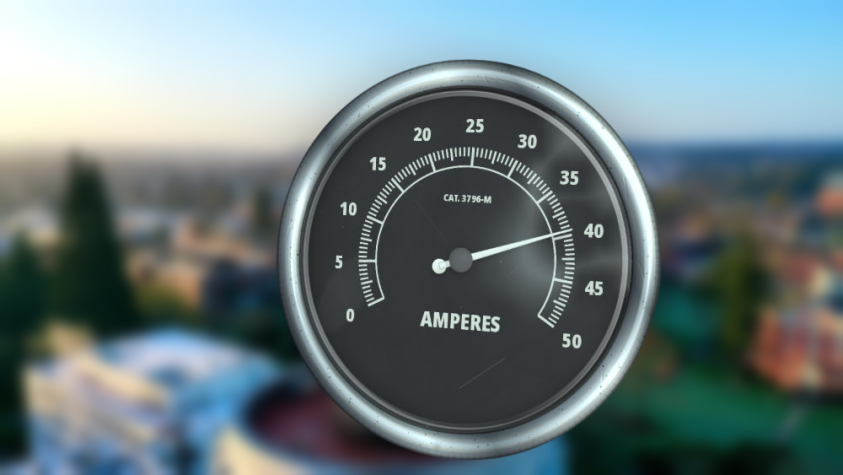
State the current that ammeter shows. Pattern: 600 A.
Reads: 39.5 A
